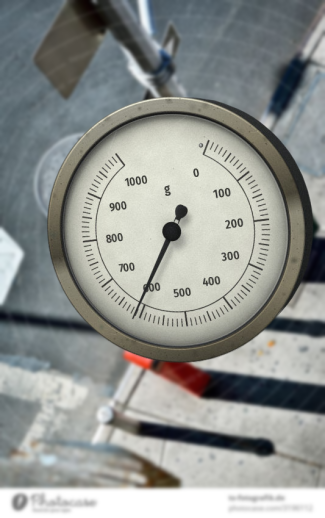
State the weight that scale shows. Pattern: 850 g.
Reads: 610 g
